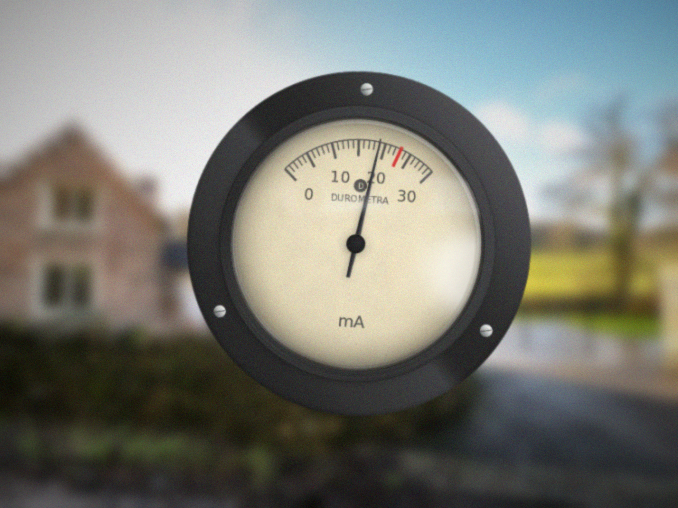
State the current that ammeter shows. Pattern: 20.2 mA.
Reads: 19 mA
